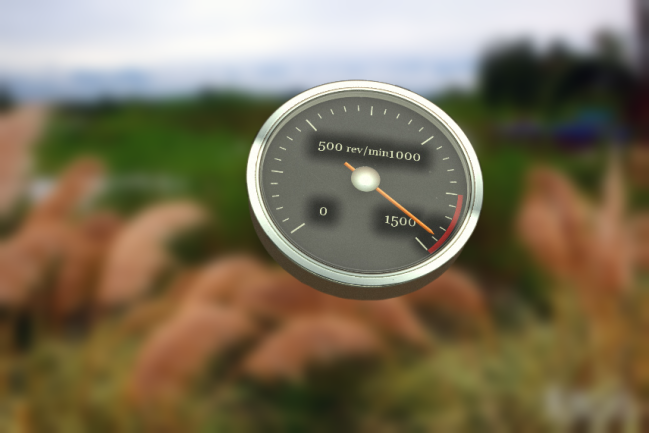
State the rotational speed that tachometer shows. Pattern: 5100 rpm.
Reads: 1450 rpm
